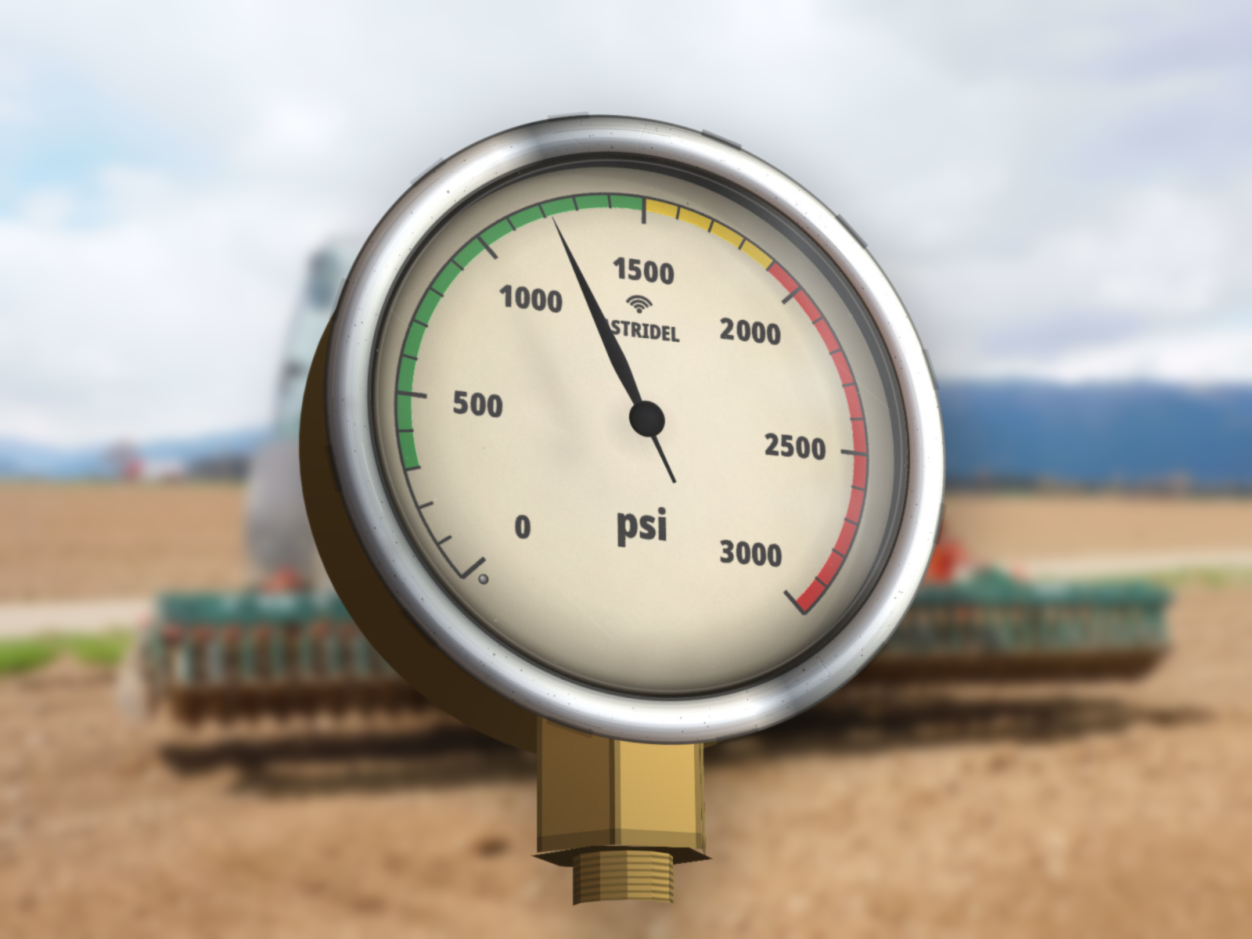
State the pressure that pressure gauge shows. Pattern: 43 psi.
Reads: 1200 psi
